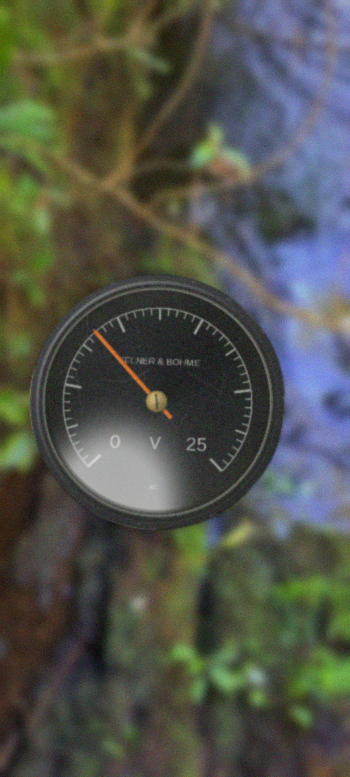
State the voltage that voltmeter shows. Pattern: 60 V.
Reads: 8.5 V
